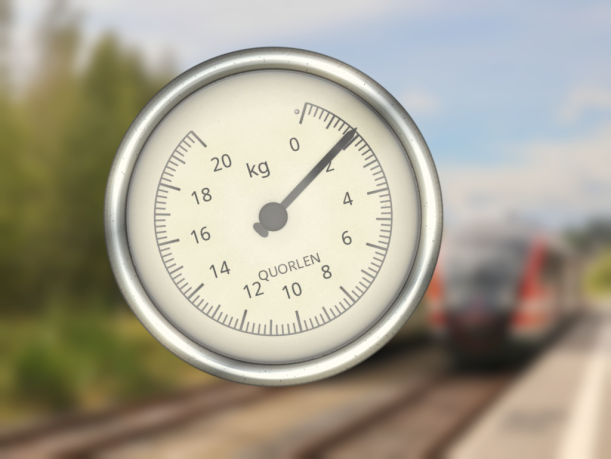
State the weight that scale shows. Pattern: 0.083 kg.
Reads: 1.8 kg
